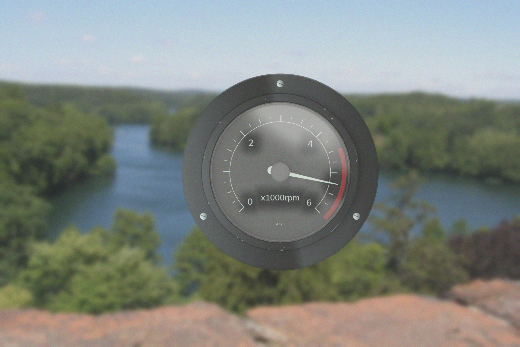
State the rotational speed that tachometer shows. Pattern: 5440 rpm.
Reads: 5250 rpm
